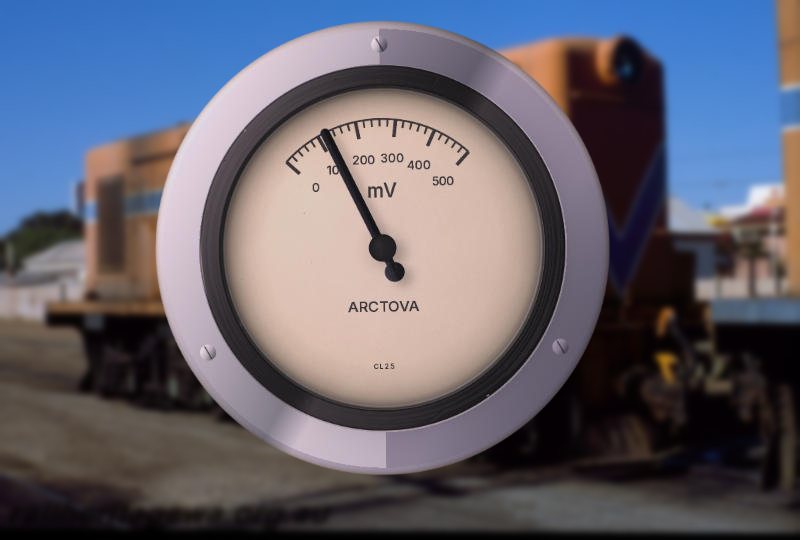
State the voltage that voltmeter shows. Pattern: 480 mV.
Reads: 120 mV
